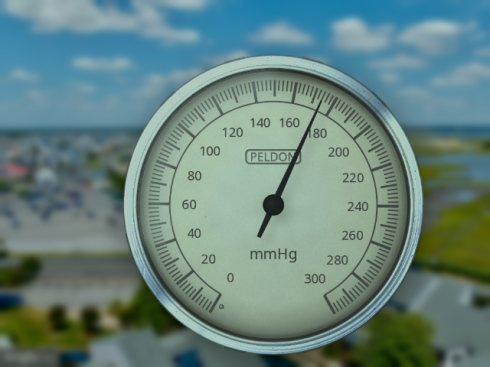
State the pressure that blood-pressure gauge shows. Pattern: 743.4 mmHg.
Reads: 174 mmHg
